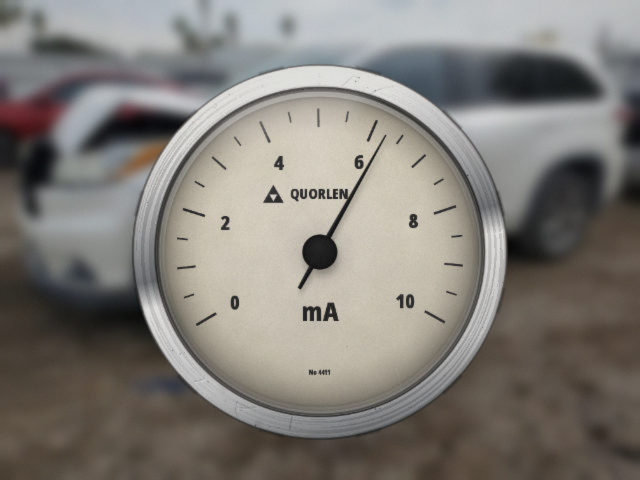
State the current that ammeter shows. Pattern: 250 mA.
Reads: 6.25 mA
